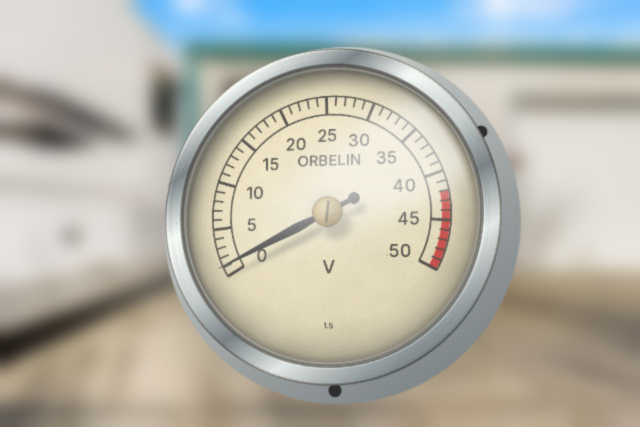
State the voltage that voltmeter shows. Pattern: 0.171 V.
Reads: 1 V
